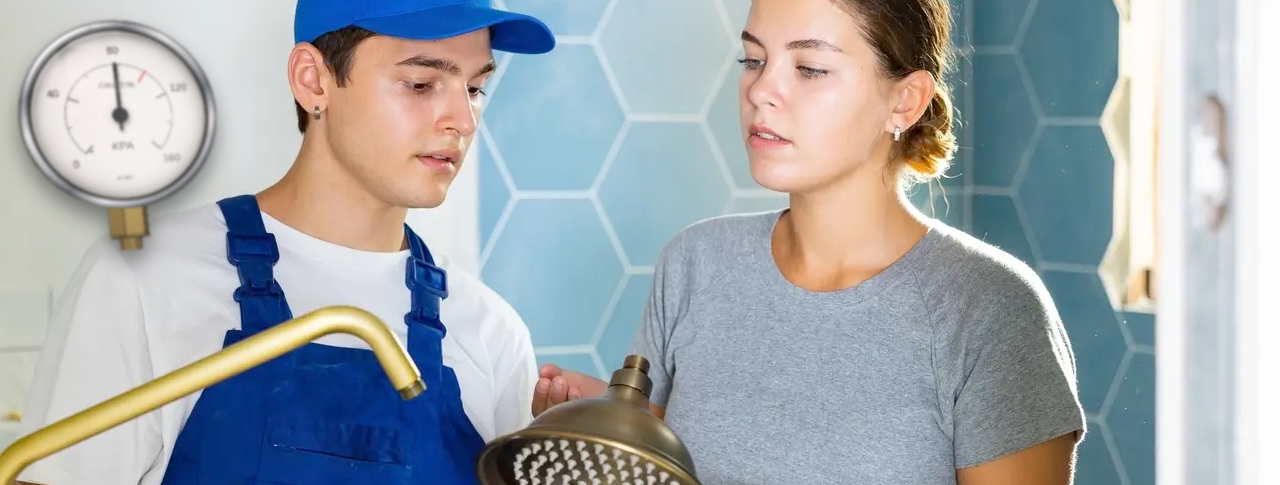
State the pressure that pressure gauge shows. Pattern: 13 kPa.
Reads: 80 kPa
